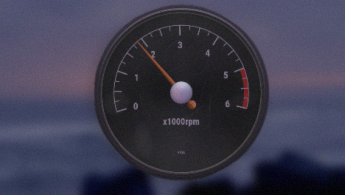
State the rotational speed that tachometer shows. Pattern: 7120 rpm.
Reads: 1875 rpm
